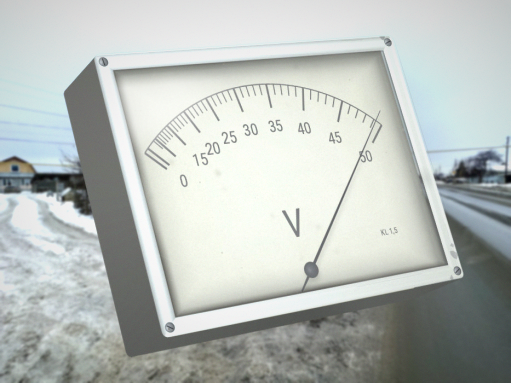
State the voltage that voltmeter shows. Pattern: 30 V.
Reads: 49 V
